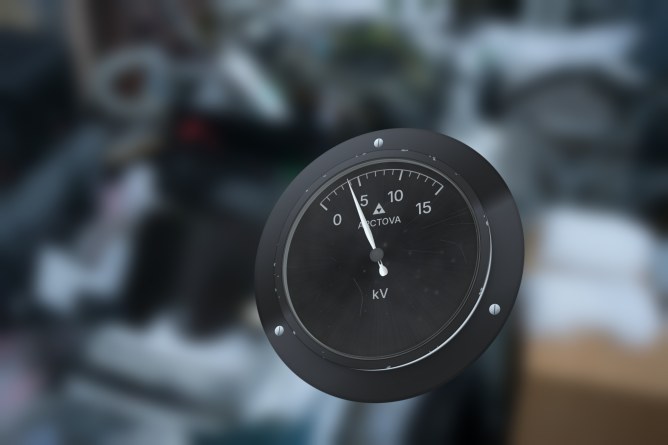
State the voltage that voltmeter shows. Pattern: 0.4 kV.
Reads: 4 kV
